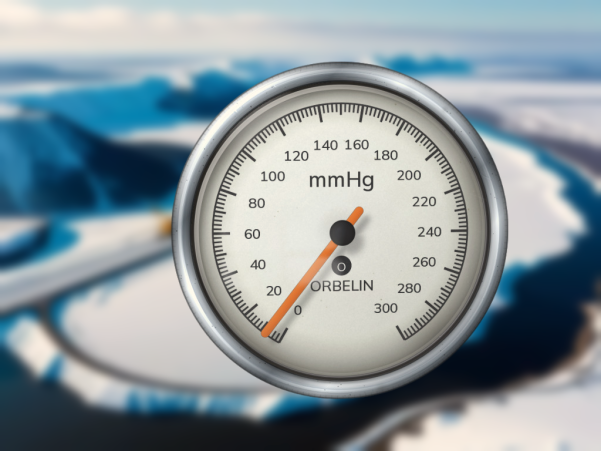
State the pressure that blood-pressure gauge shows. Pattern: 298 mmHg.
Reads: 8 mmHg
